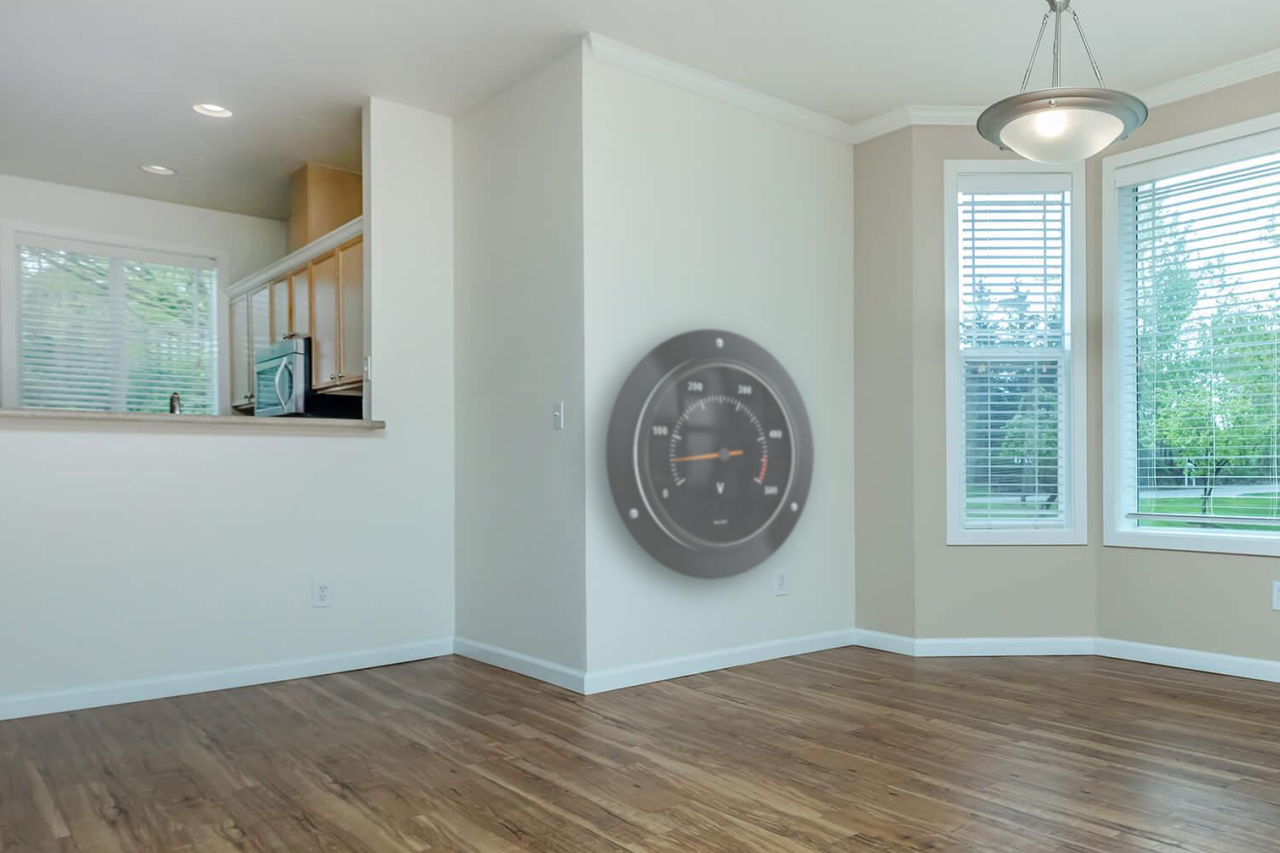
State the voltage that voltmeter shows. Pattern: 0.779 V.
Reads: 50 V
